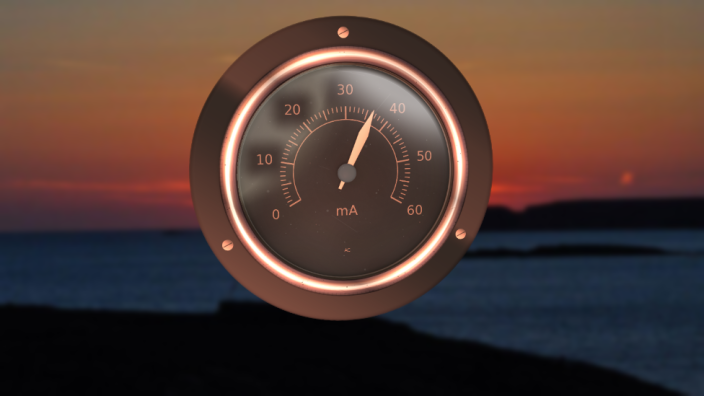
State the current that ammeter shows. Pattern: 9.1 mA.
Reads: 36 mA
